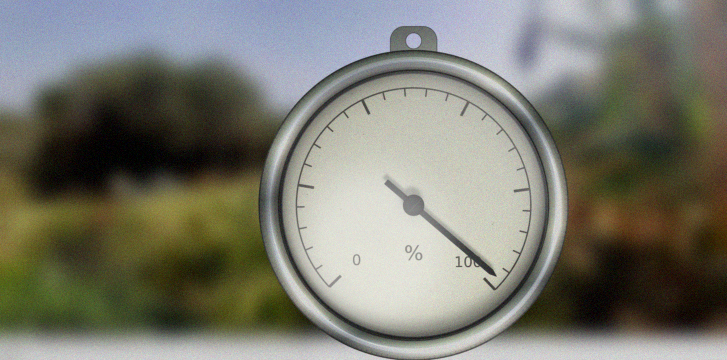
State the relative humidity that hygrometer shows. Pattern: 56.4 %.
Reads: 98 %
